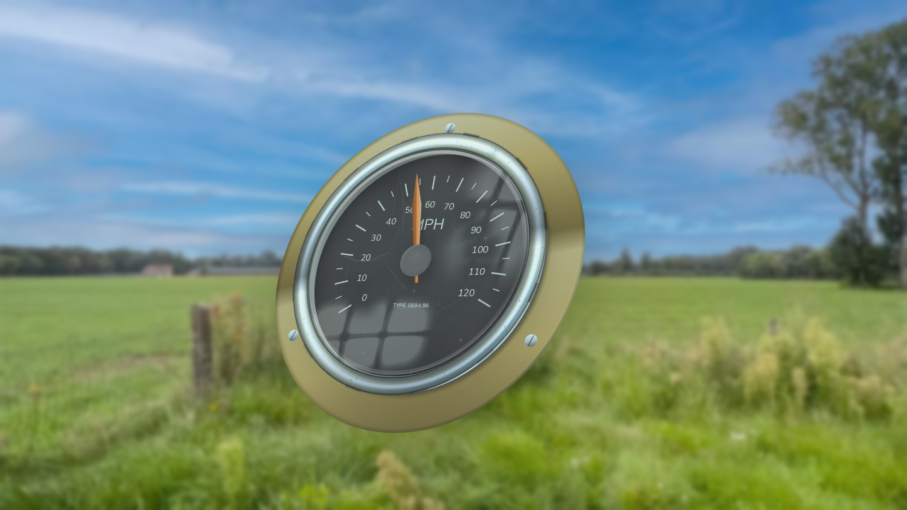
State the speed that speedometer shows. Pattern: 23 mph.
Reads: 55 mph
